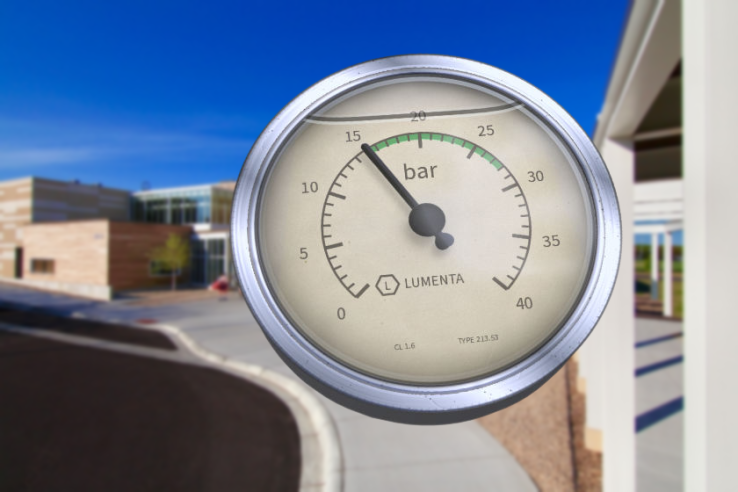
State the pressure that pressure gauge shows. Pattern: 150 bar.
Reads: 15 bar
